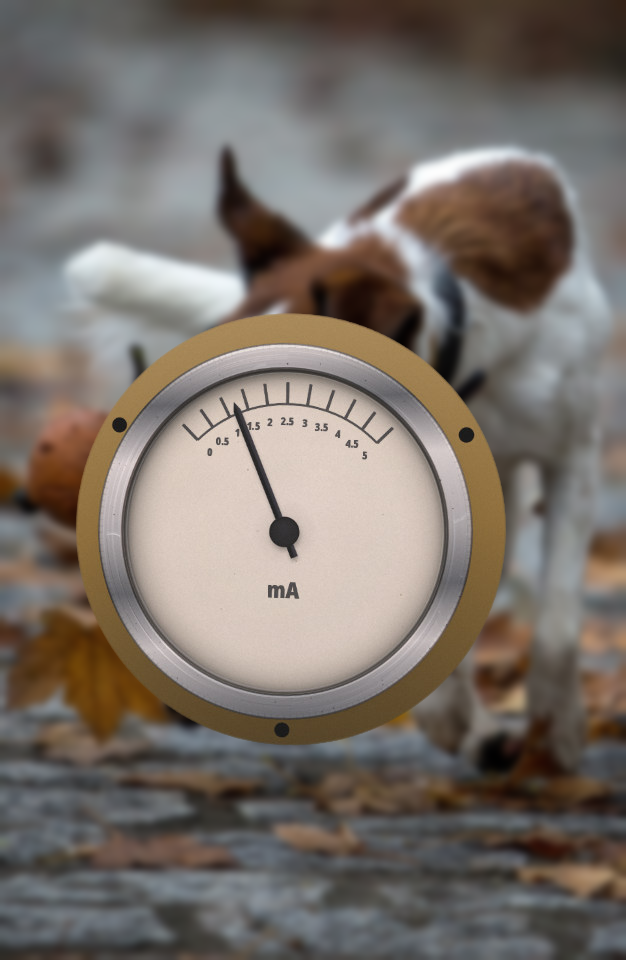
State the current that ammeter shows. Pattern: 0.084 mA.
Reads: 1.25 mA
